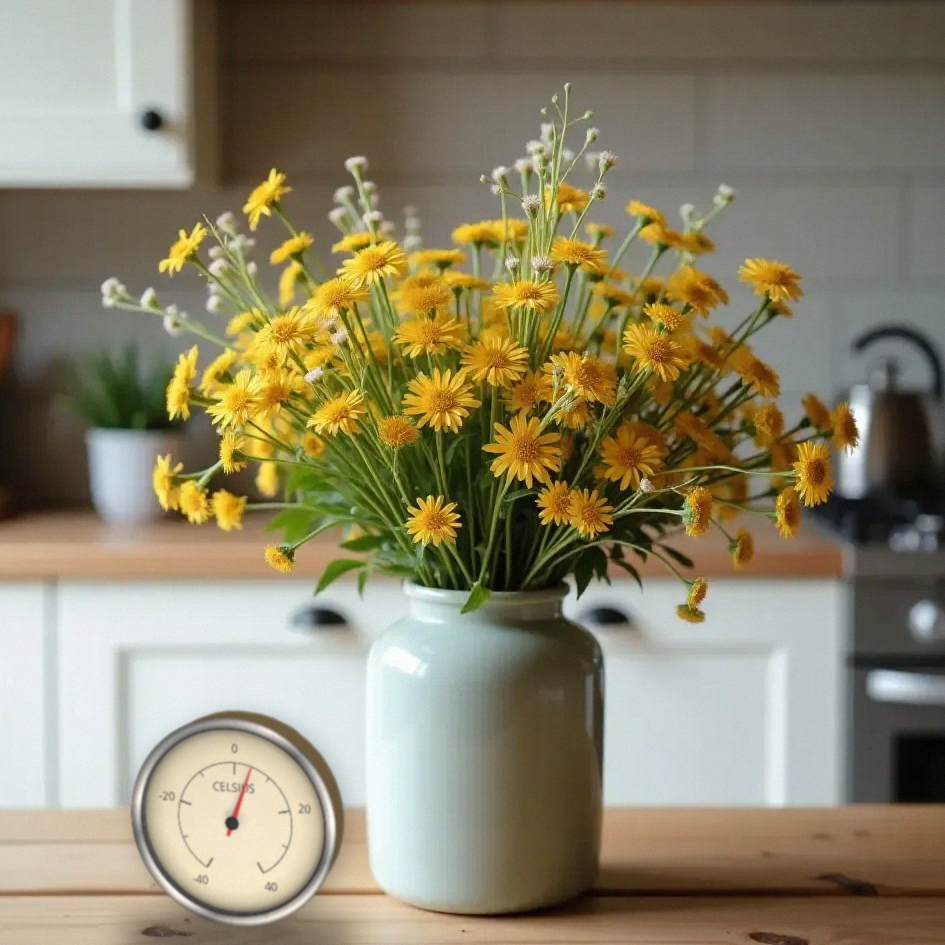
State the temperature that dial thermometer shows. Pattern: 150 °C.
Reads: 5 °C
